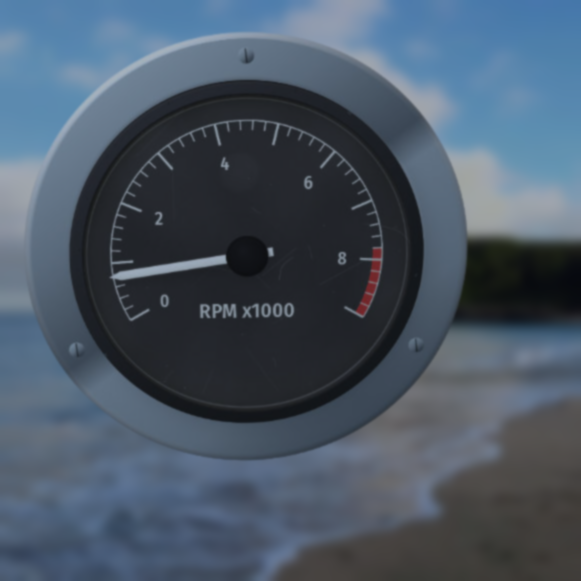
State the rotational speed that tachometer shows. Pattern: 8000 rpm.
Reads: 800 rpm
